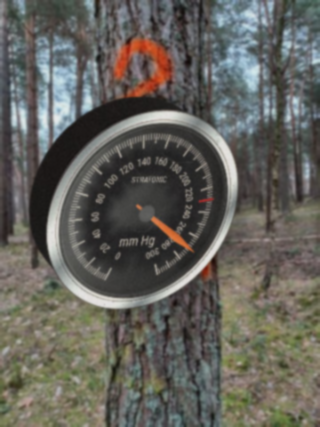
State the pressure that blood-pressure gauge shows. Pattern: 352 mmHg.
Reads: 270 mmHg
